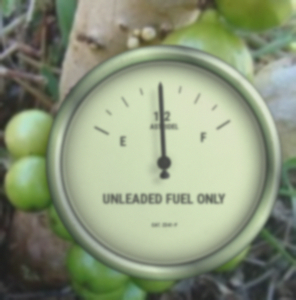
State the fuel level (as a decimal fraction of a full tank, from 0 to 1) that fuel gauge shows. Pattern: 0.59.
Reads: 0.5
